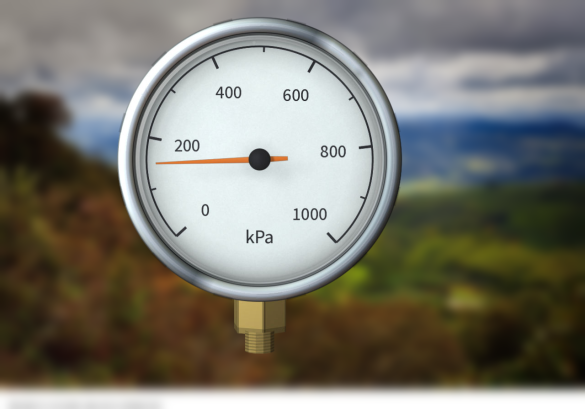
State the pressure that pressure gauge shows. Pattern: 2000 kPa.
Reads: 150 kPa
